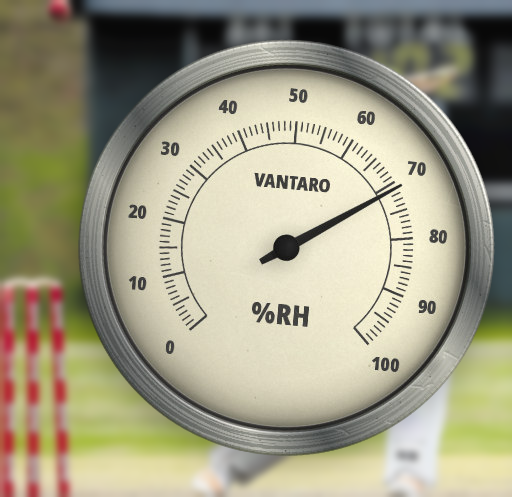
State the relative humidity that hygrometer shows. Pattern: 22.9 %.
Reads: 71 %
